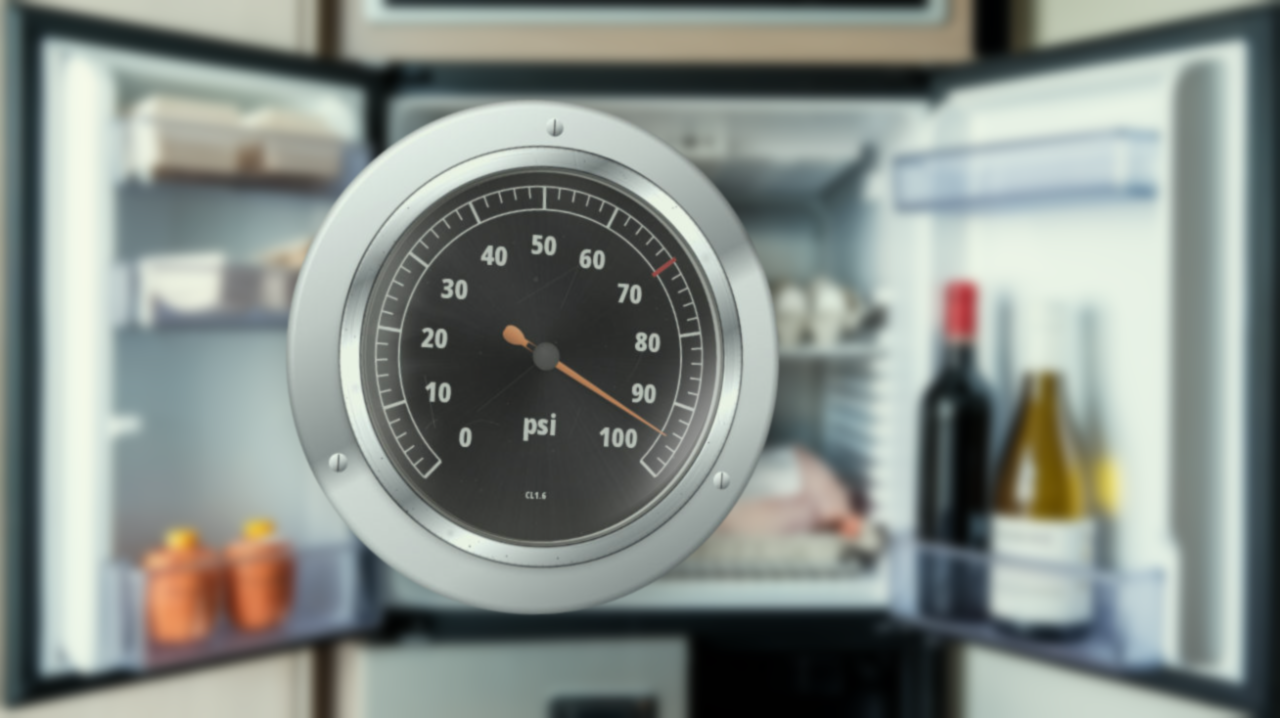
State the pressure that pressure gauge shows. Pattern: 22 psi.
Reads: 95 psi
